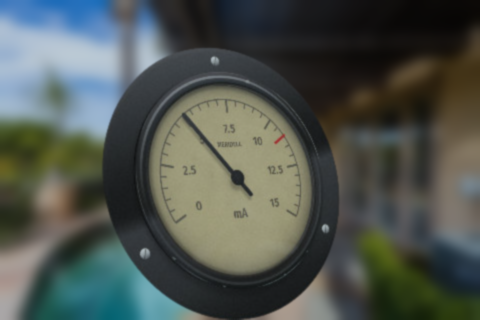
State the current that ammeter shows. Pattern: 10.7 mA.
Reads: 5 mA
